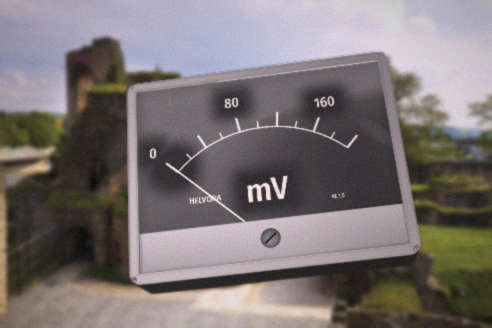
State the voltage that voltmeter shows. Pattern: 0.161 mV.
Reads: 0 mV
